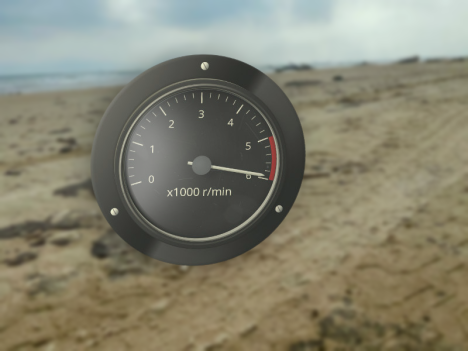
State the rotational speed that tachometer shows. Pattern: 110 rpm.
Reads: 5900 rpm
